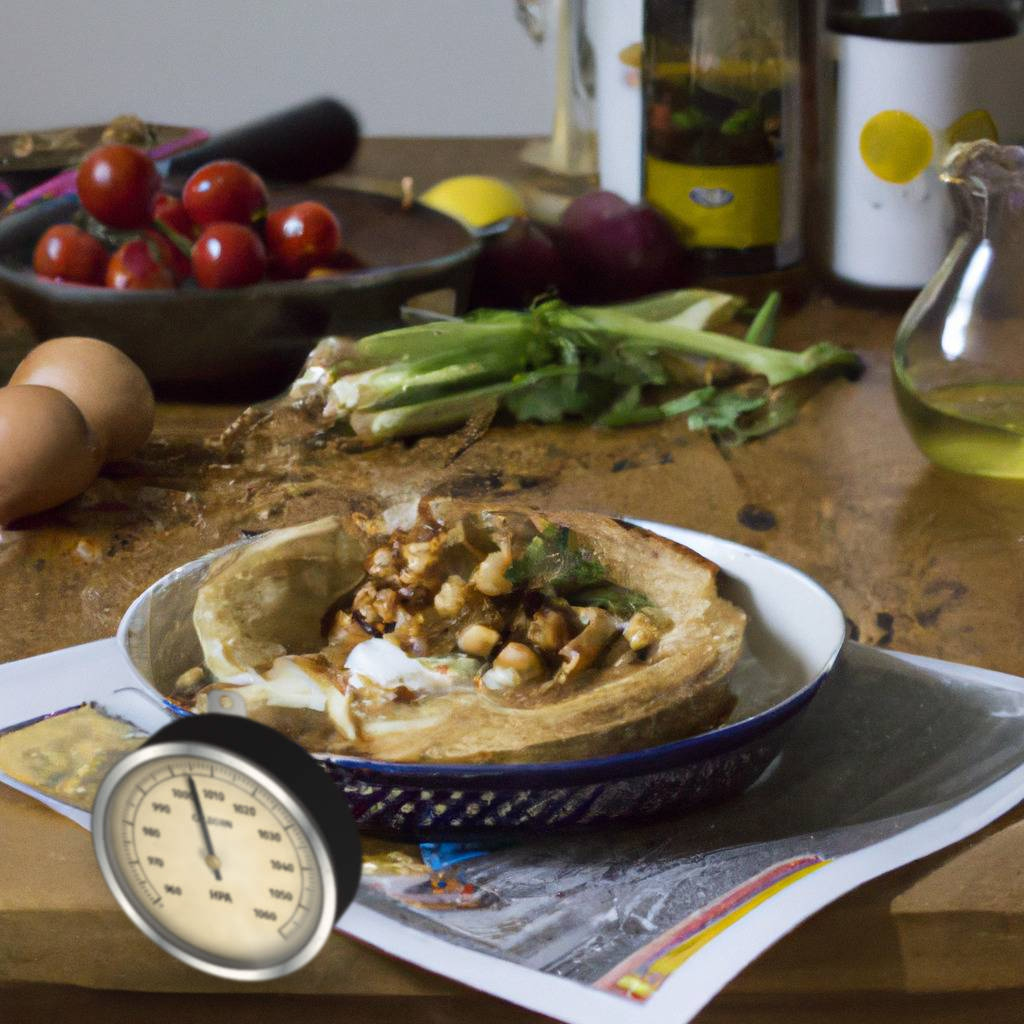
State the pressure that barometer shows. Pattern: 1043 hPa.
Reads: 1005 hPa
